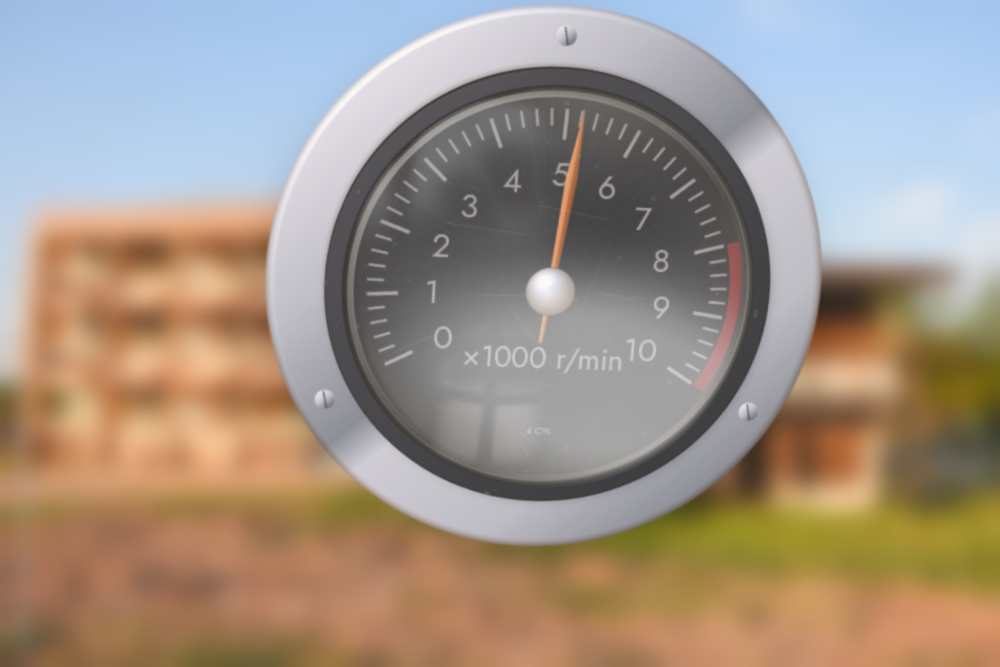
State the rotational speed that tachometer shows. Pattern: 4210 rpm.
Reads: 5200 rpm
